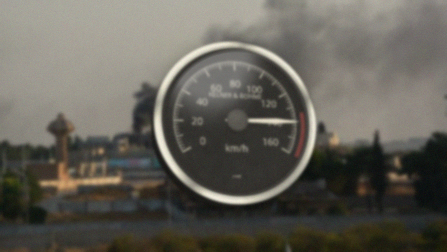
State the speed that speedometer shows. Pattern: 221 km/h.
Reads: 140 km/h
